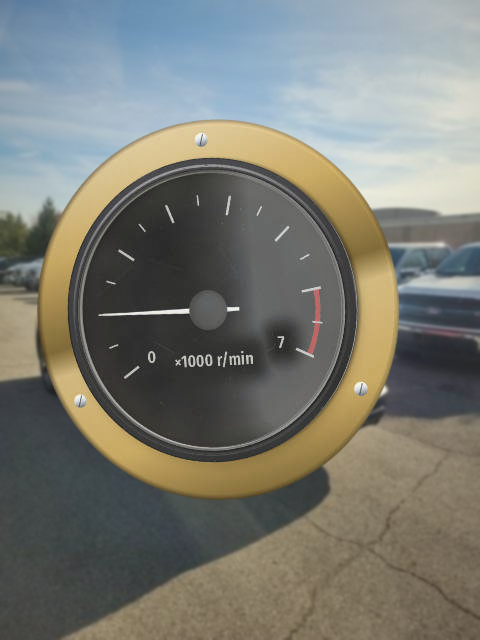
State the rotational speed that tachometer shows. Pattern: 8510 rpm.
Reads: 1000 rpm
